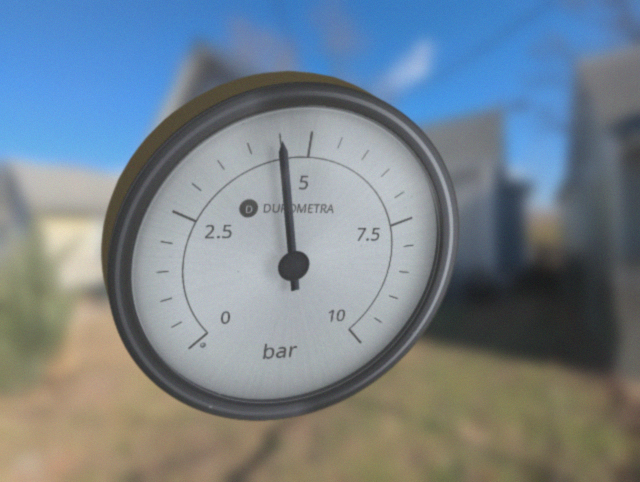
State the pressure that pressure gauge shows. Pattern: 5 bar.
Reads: 4.5 bar
